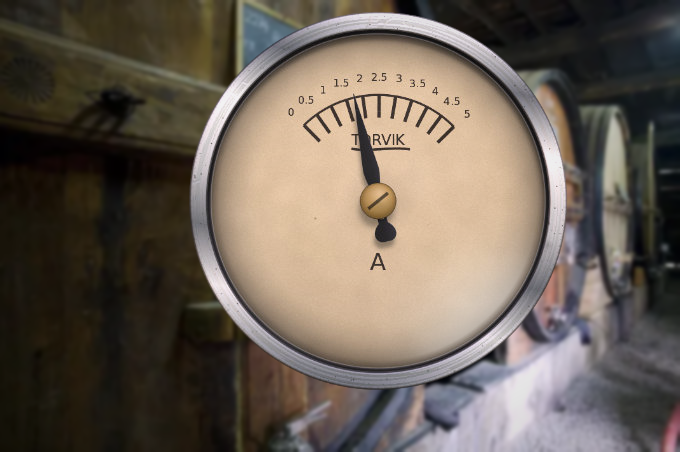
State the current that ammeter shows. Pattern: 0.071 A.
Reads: 1.75 A
